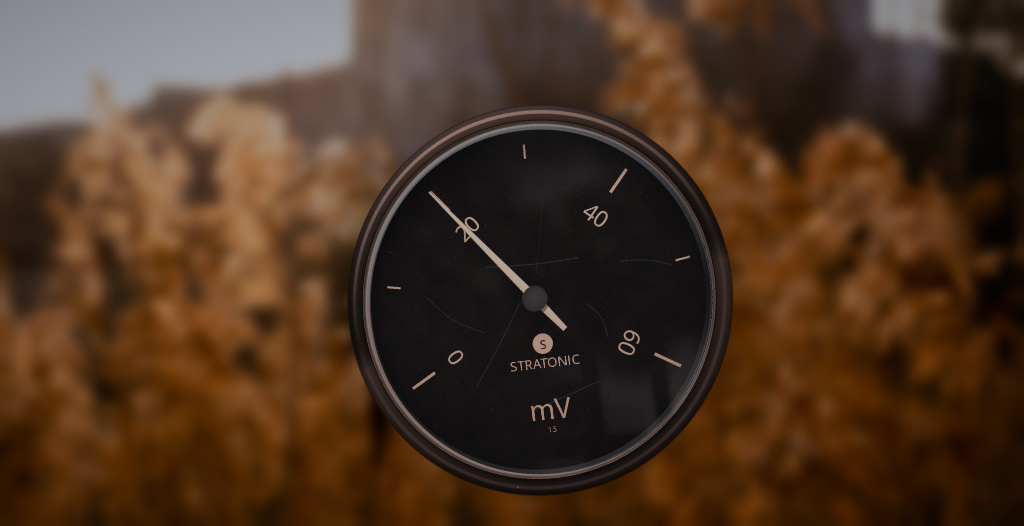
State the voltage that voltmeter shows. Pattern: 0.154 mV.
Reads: 20 mV
